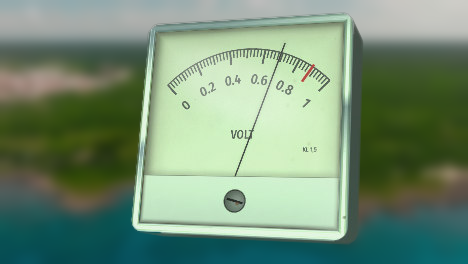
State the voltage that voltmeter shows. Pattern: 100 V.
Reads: 0.7 V
